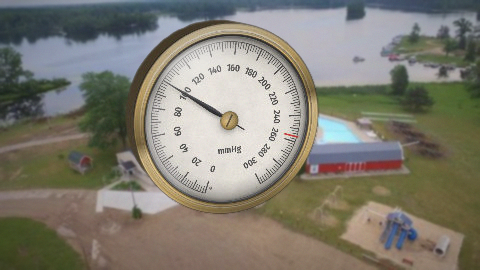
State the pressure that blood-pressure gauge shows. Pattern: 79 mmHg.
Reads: 100 mmHg
